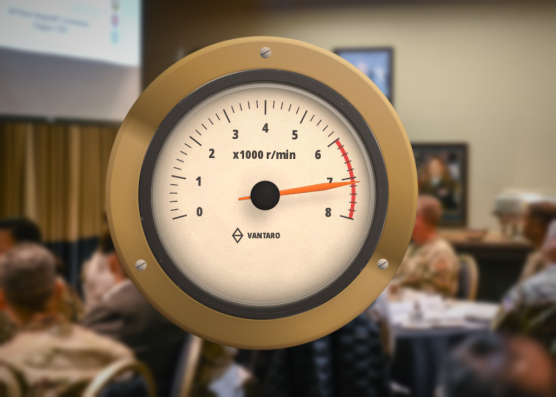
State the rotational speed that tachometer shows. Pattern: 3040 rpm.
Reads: 7100 rpm
